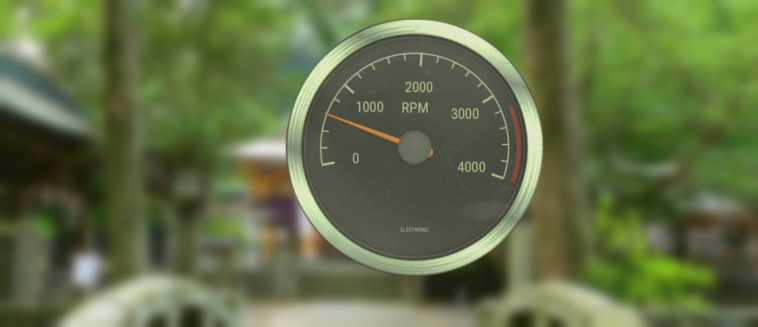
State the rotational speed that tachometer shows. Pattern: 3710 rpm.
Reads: 600 rpm
